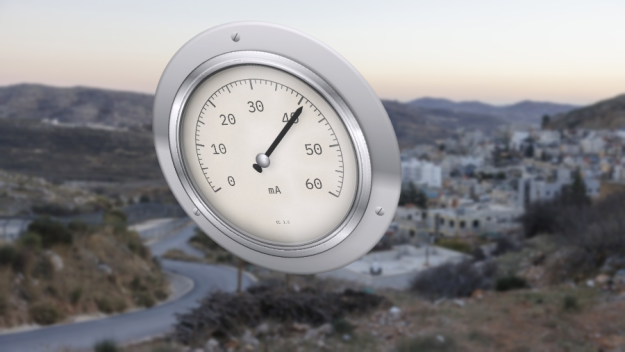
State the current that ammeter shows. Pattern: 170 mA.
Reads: 41 mA
